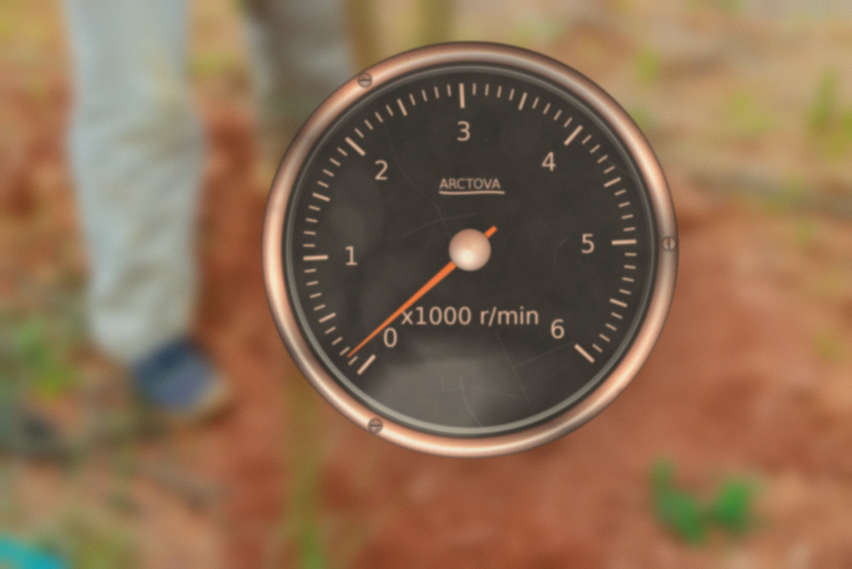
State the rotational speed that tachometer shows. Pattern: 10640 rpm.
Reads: 150 rpm
